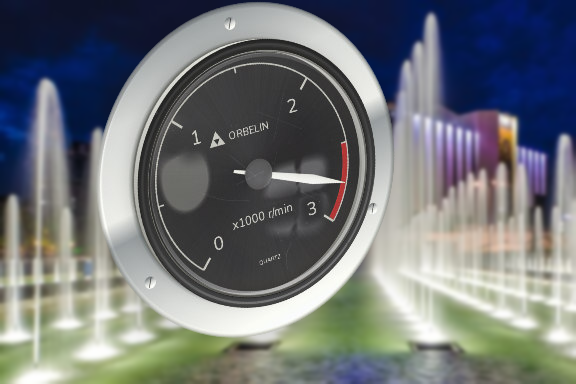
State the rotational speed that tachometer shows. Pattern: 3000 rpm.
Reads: 2750 rpm
